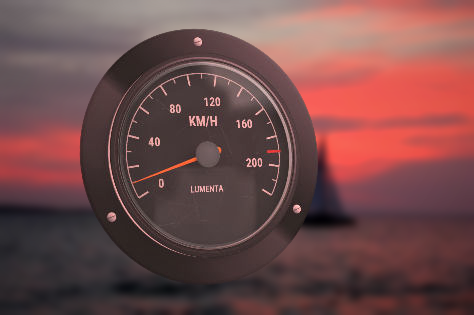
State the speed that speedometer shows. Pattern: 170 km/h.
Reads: 10 km/h
